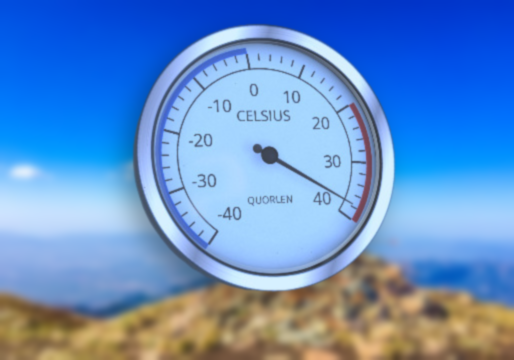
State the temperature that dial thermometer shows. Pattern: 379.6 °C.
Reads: 38 °C
